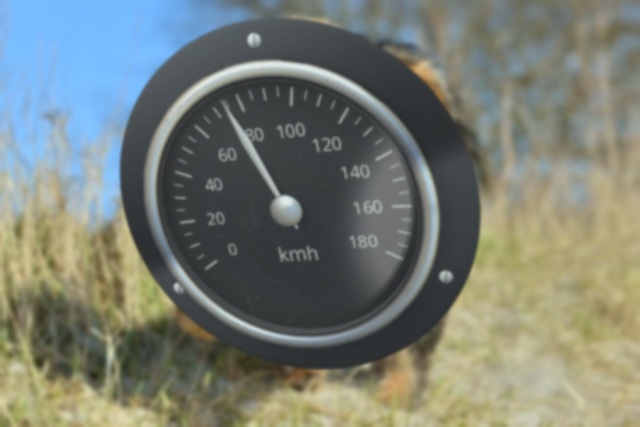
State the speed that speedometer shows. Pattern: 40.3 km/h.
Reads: 75 km/h
